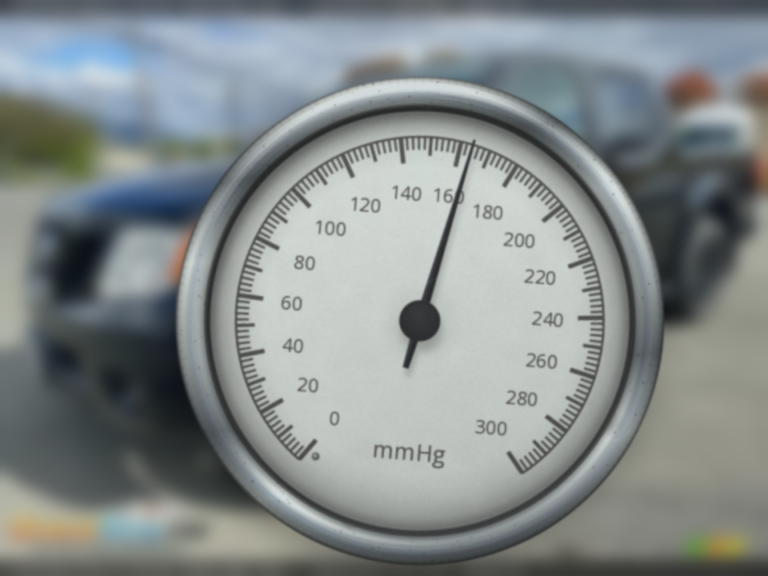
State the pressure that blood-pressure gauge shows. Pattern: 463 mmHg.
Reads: 164 mmHg
